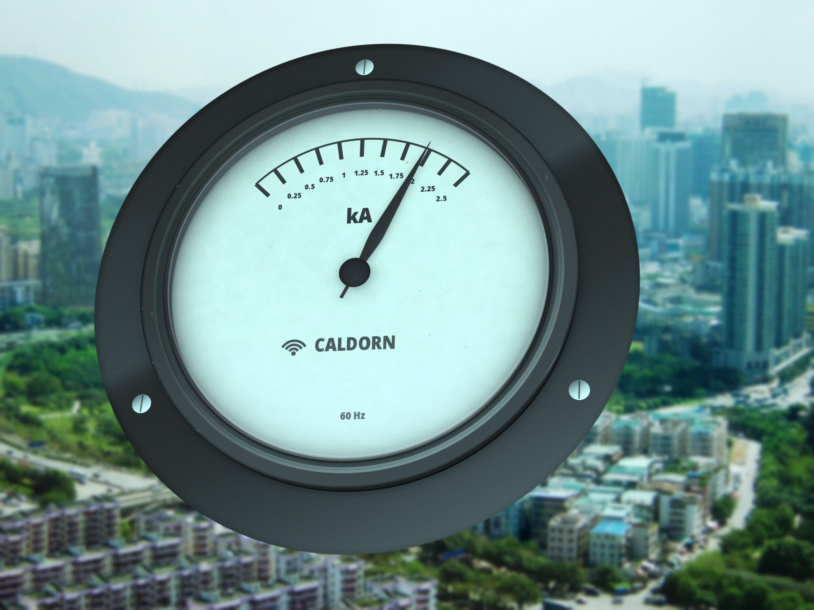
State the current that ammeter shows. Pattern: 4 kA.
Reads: 2 kA
